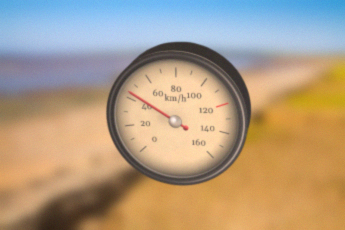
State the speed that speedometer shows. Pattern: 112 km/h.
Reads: 45 km/h
